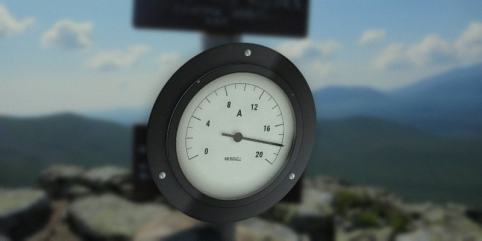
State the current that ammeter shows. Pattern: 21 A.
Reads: 18 A
